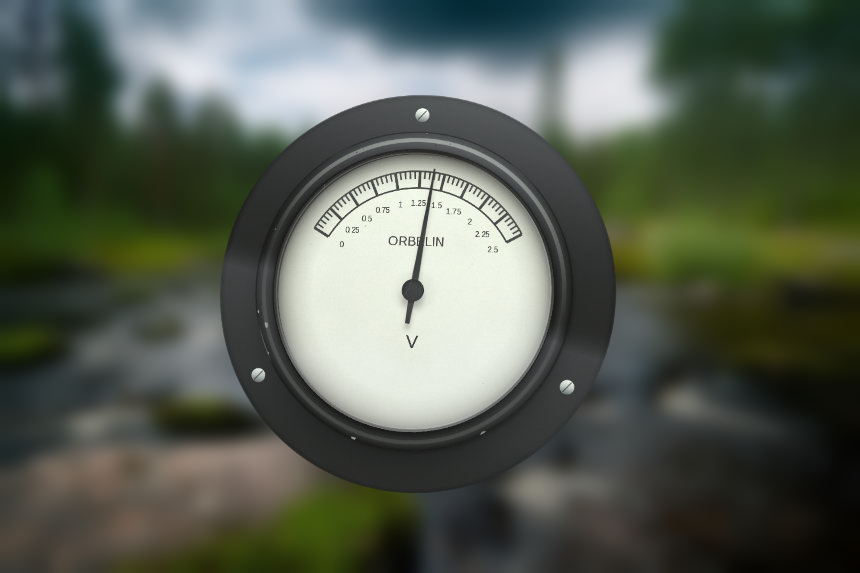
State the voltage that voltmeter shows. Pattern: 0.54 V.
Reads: 1.4 V
